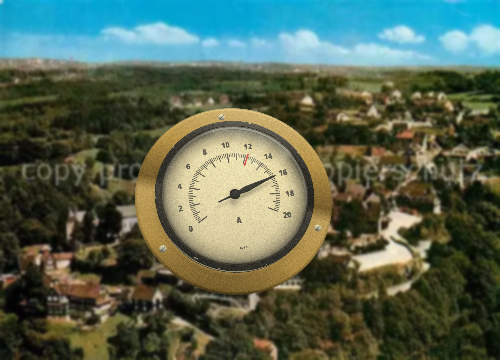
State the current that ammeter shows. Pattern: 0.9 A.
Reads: 16 A
